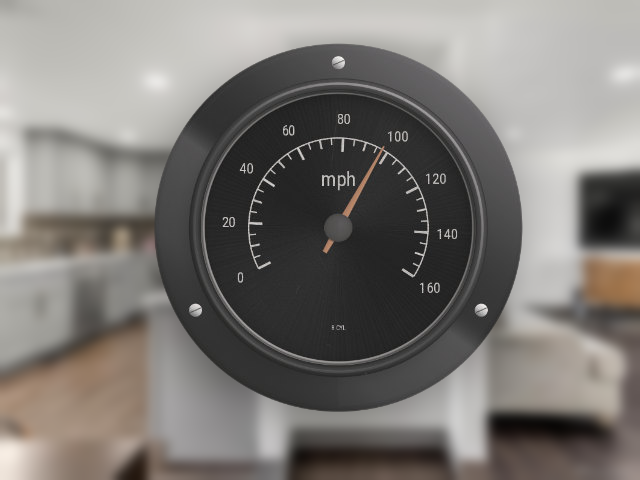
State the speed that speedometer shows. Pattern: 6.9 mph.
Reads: 97.5 mph
